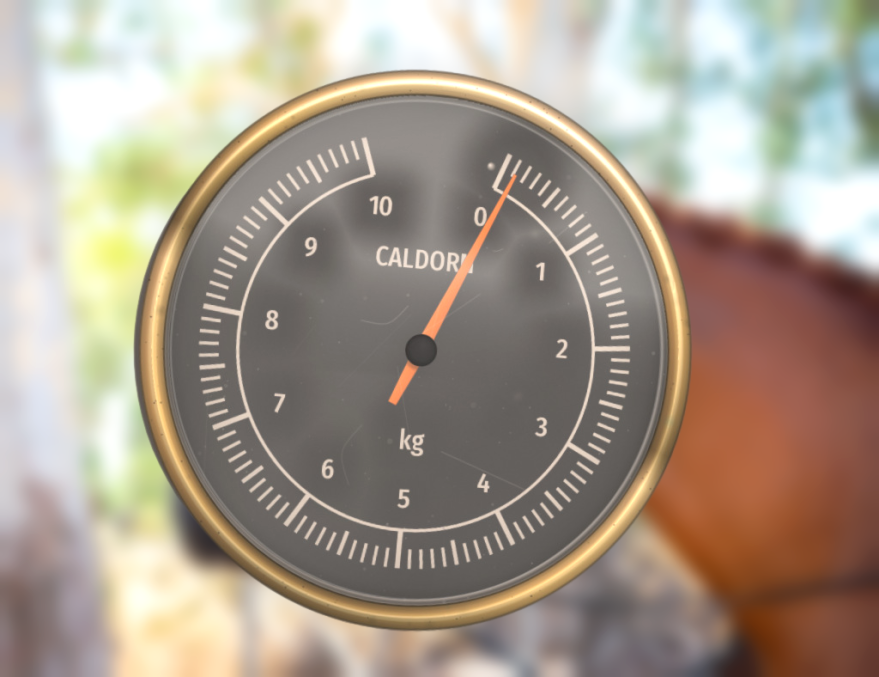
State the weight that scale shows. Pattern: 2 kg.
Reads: 0.1 kg
